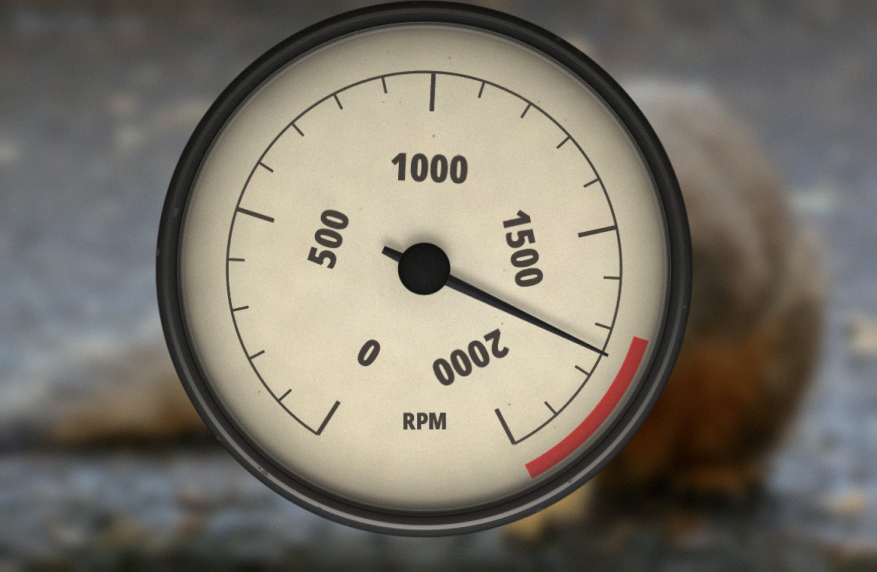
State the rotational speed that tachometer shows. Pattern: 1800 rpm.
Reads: 1750 rpm
